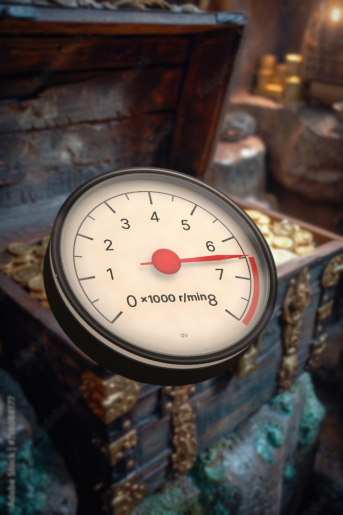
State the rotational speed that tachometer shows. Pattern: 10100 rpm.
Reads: 6500 rpm
